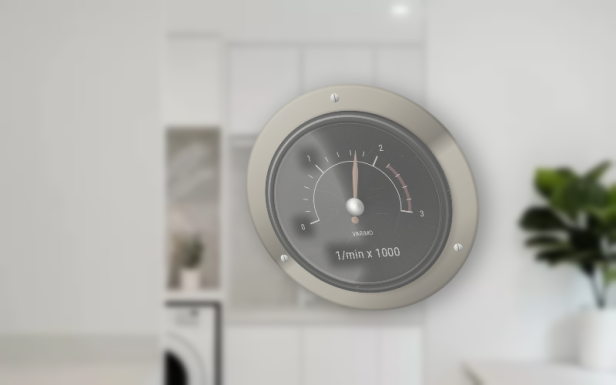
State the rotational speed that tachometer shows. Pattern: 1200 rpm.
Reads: 1700 rpm
